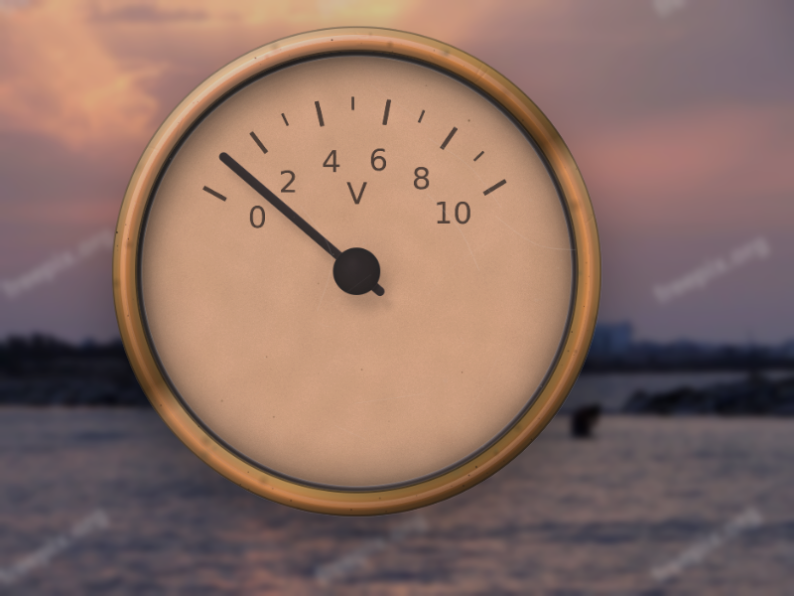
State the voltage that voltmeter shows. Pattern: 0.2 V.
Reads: 1 V
